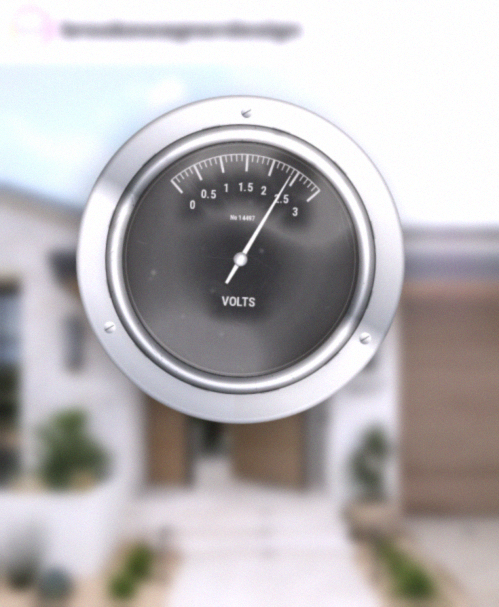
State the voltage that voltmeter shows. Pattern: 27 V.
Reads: 2.4 V
